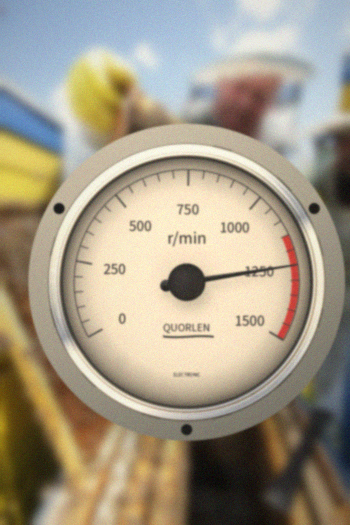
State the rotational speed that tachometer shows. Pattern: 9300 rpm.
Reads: 1250 rpm
